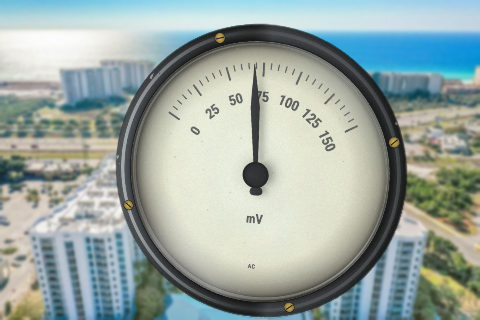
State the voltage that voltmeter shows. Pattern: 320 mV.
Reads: 70 mV
